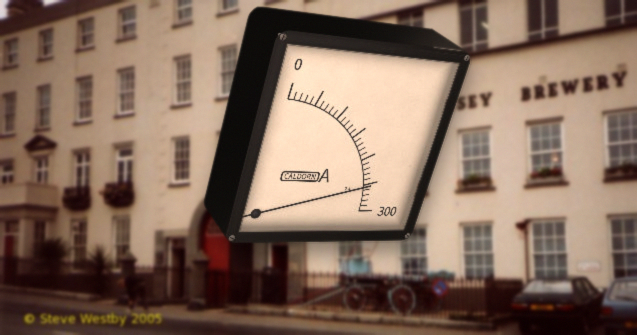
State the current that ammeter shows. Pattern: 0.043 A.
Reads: 250 A
